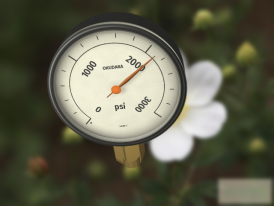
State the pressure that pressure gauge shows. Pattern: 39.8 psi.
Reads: 2100 psi
